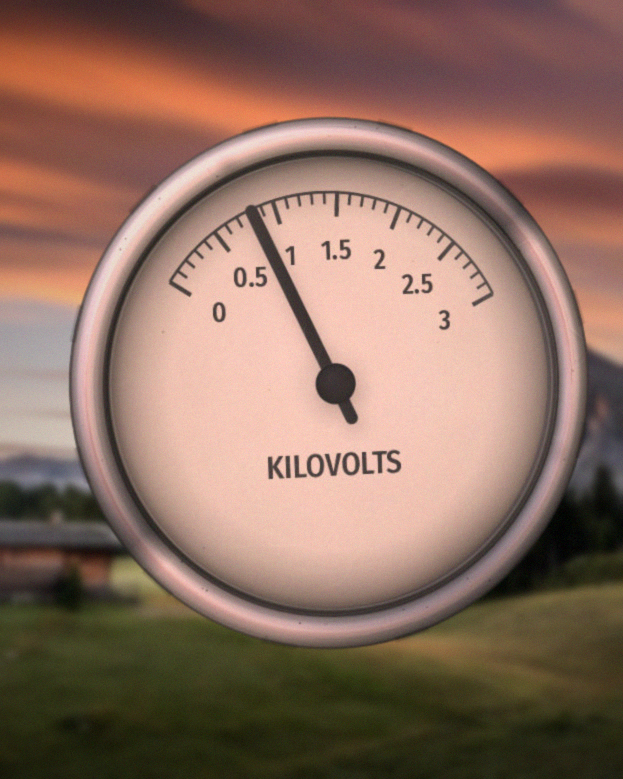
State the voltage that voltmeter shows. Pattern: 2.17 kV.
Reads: 0.8 kV
